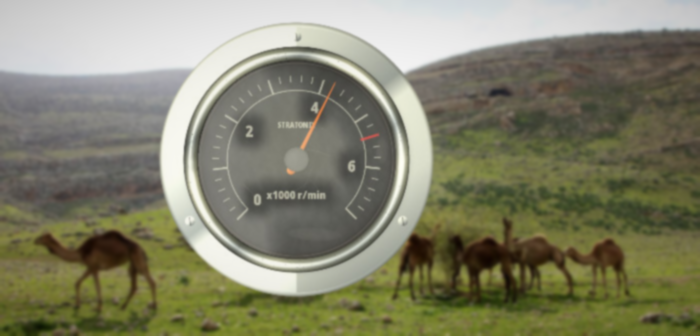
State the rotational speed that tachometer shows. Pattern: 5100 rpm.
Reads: 4200 rpm
